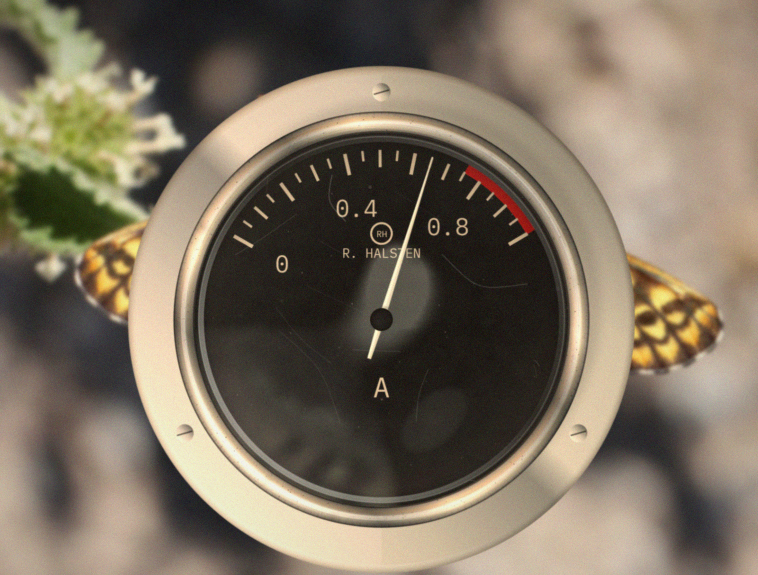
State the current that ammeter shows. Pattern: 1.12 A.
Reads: 0.65 A
